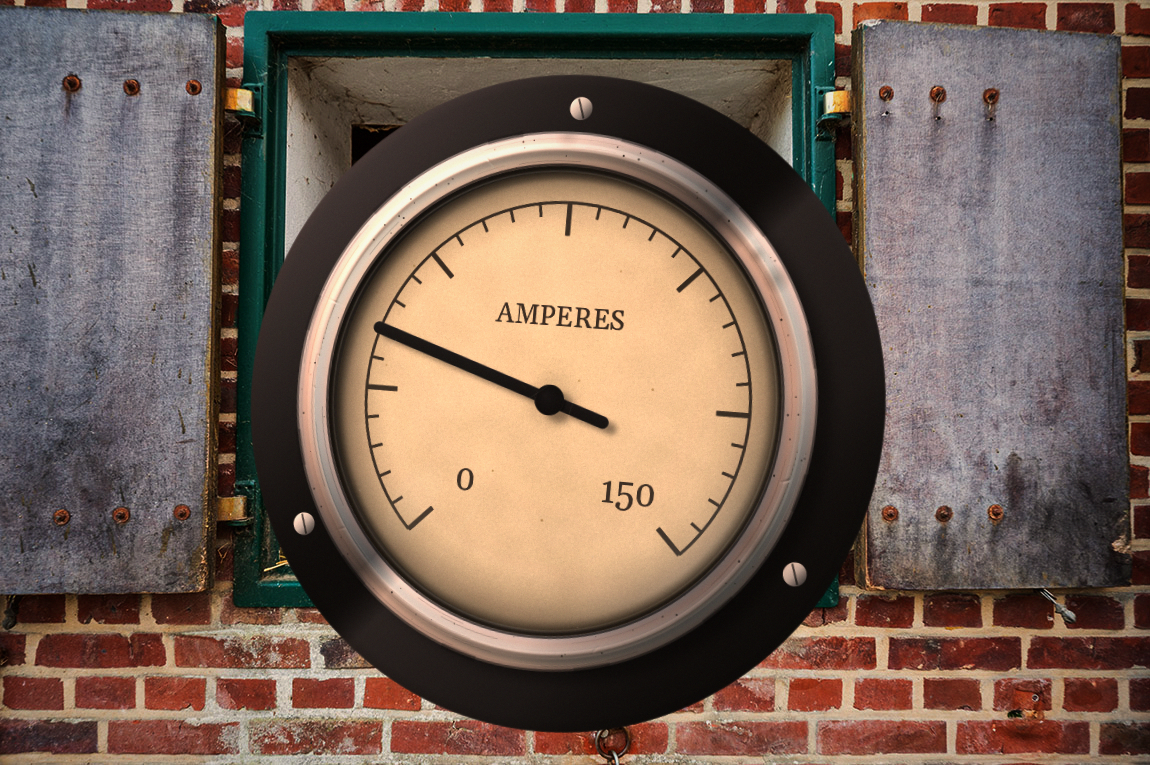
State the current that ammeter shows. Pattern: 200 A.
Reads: 35 A
